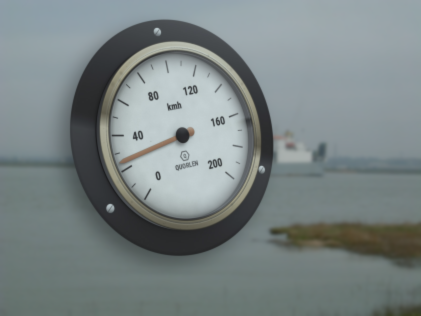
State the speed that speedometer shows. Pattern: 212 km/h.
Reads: 25 km/h
